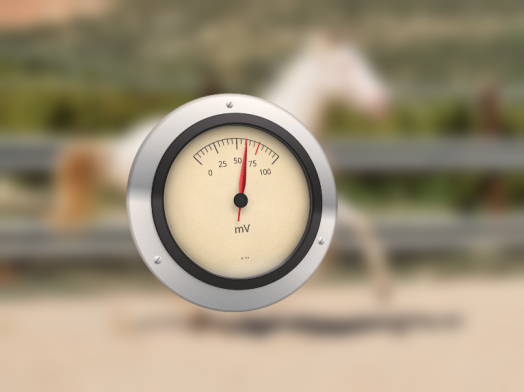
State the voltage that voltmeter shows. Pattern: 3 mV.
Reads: 60 mV
